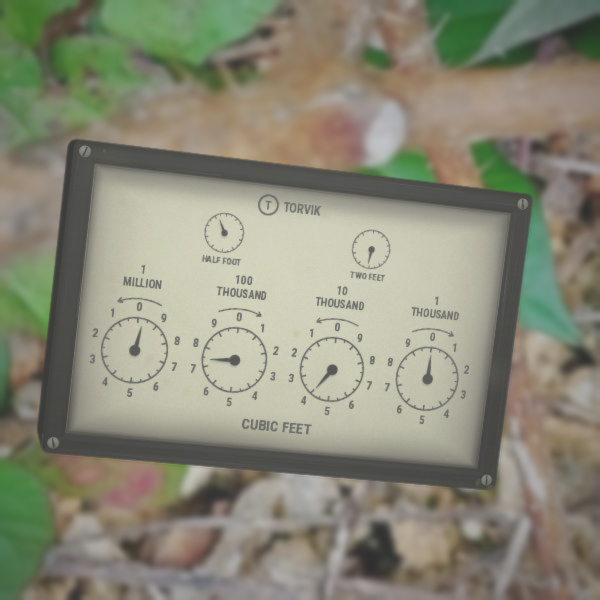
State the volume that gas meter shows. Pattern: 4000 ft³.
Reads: 974000 ft³
